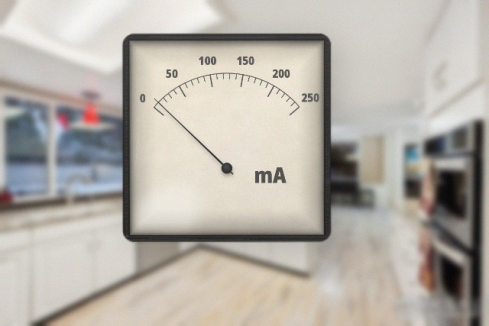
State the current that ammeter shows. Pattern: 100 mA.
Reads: 10 mA
